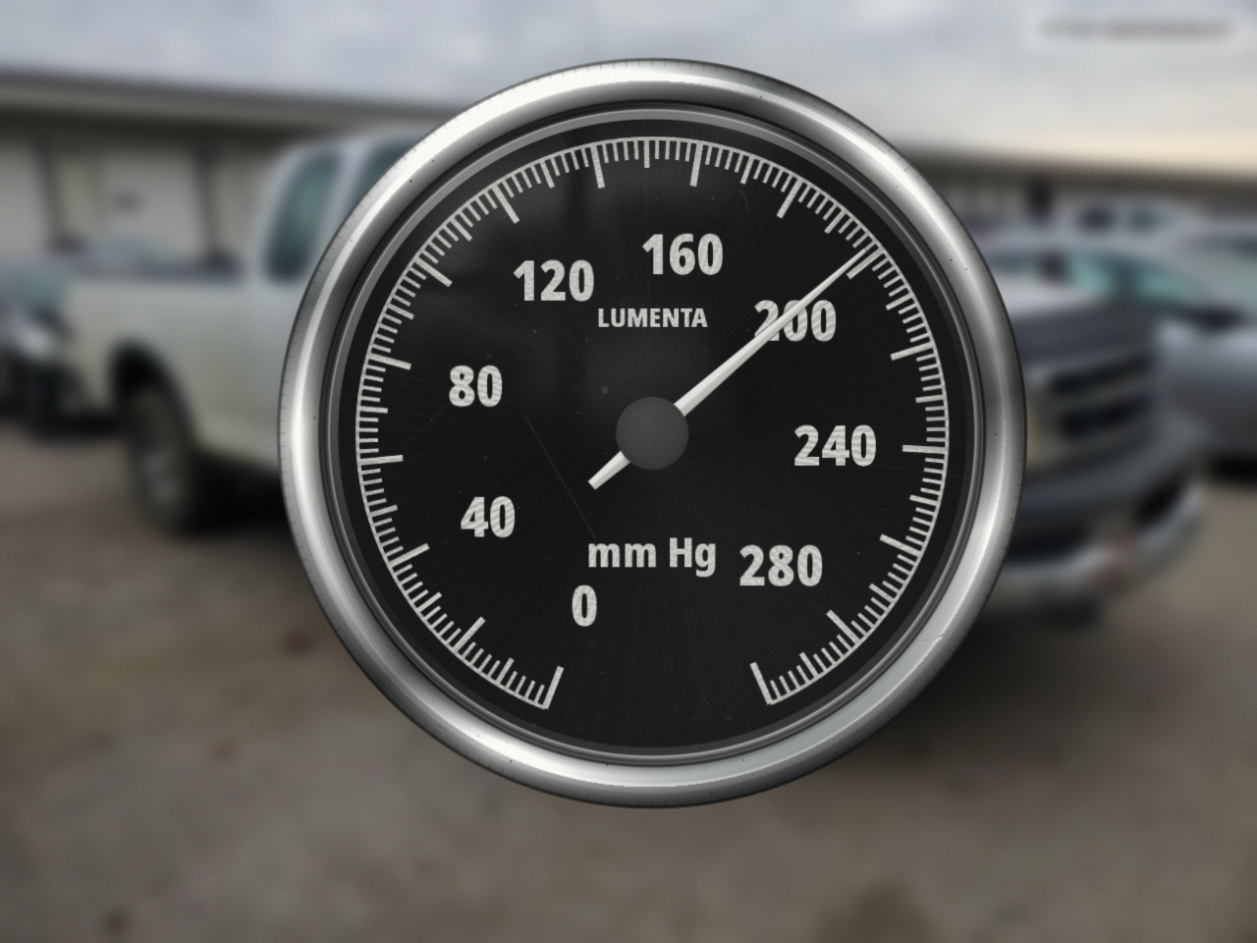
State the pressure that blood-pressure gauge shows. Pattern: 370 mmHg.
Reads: 198 mmHg
